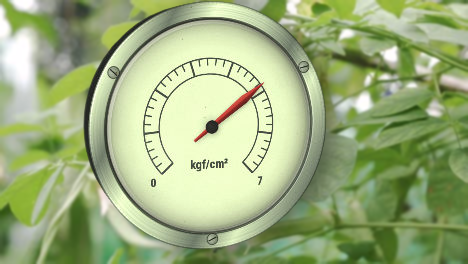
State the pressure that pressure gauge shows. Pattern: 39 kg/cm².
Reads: 4.8 kg/cm²
